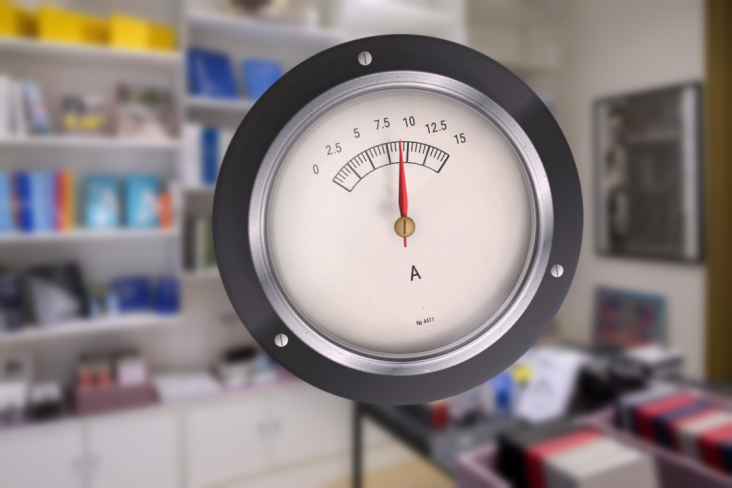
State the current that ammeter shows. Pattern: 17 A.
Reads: 9 A
